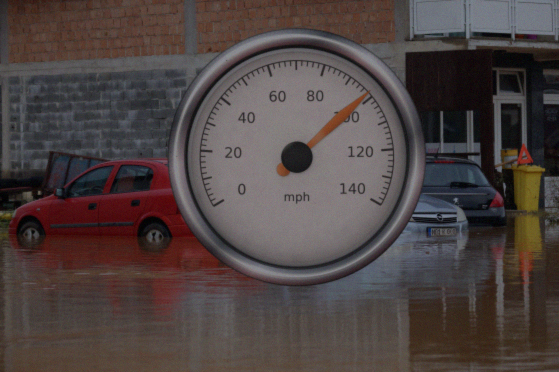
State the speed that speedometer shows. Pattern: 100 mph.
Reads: 98 mph
